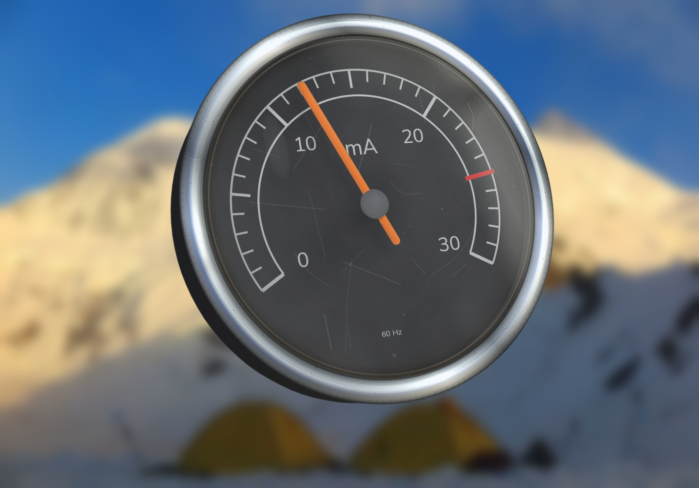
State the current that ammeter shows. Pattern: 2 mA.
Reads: 12 mA
